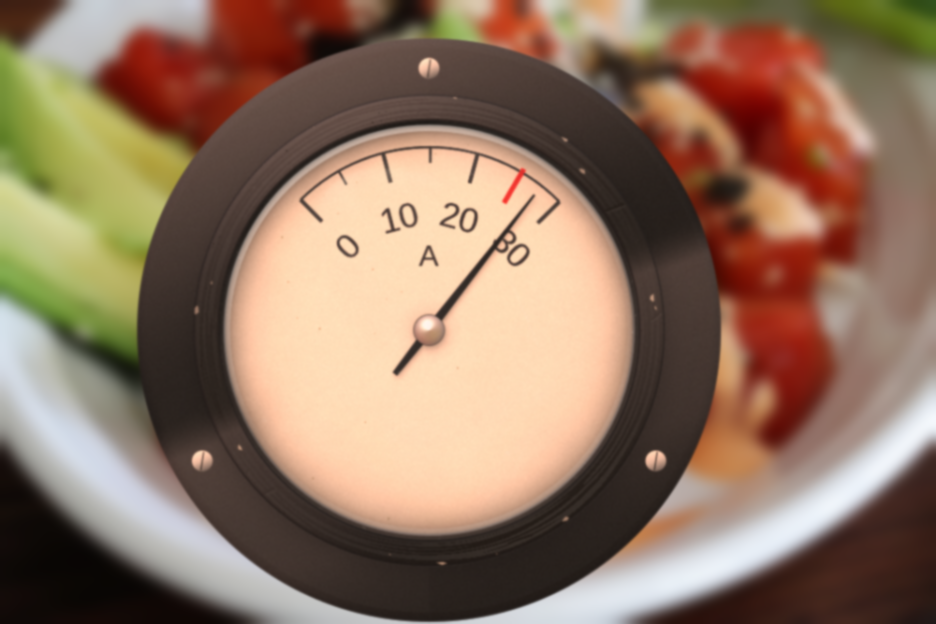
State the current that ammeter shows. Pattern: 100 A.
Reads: 27.5 A
